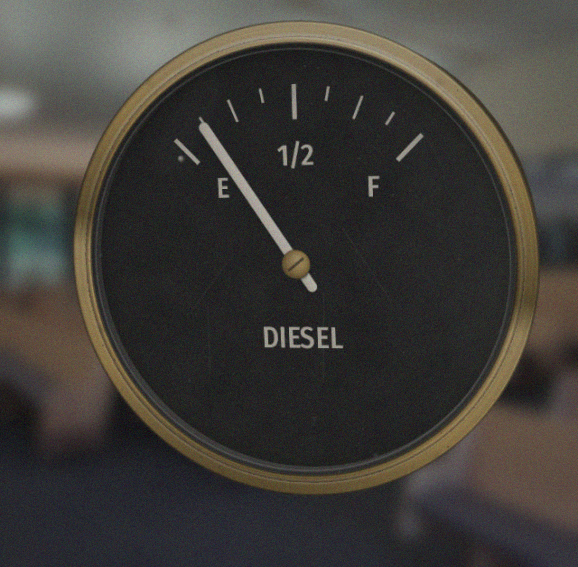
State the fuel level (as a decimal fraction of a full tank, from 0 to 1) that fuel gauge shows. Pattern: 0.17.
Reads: 0.125
